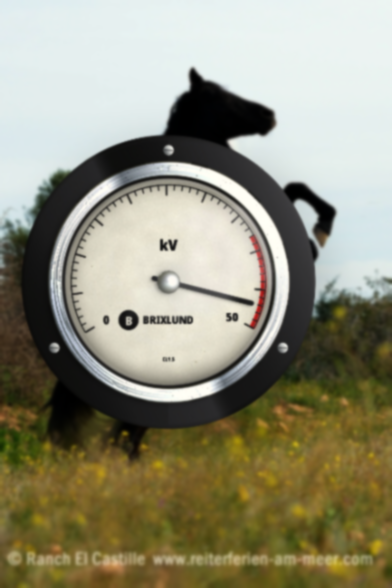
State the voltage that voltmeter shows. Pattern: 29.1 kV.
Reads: 47 kV
